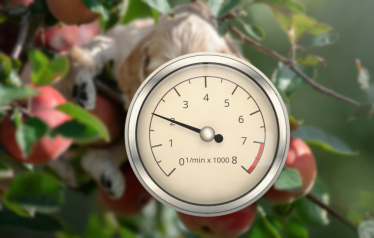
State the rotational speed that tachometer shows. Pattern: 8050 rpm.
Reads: 2000 rpm
